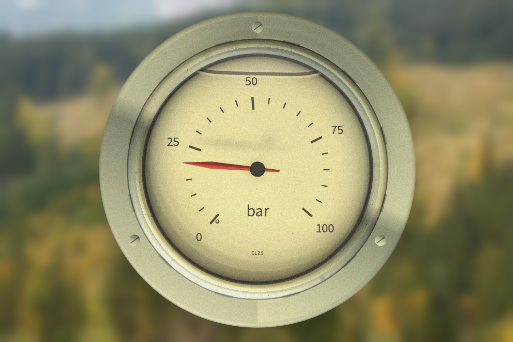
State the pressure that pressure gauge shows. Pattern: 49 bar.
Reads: 20 bar
